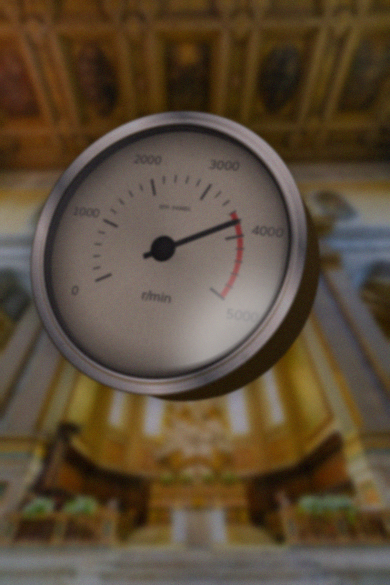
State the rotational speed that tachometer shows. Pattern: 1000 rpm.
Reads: 3800 rpm
